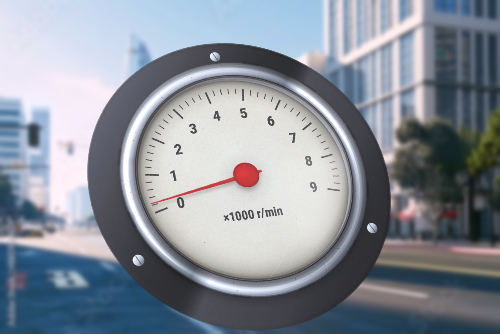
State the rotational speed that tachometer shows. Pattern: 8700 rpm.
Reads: 200 rpm
